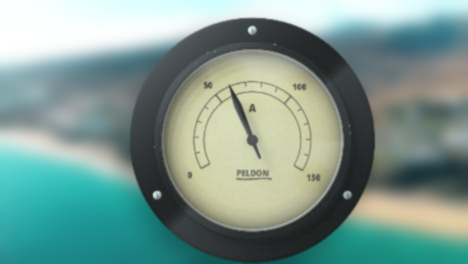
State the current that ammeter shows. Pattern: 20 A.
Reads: 60 A
